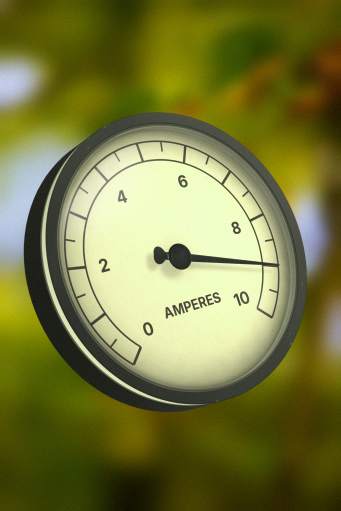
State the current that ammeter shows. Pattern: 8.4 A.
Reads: 9 A
